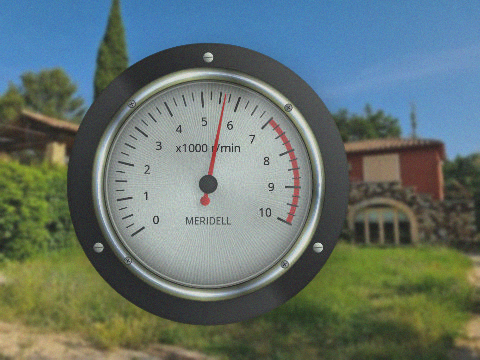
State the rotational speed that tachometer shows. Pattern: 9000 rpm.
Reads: 5625 rpm
